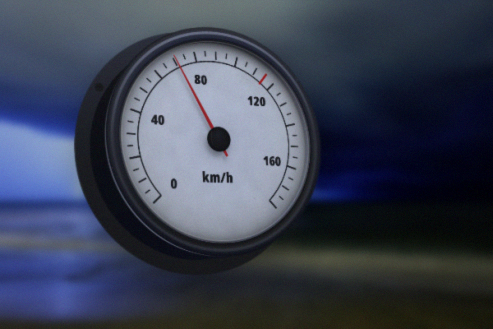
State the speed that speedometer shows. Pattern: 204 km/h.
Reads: 70 km/h
